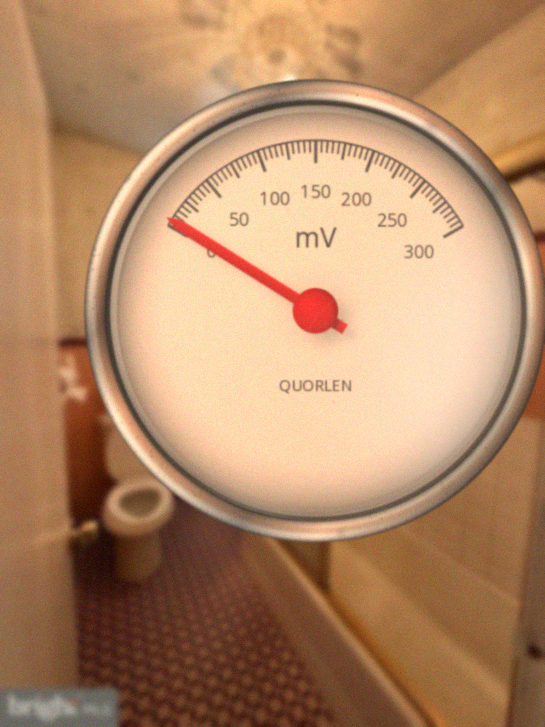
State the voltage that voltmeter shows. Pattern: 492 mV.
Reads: 5 mV
